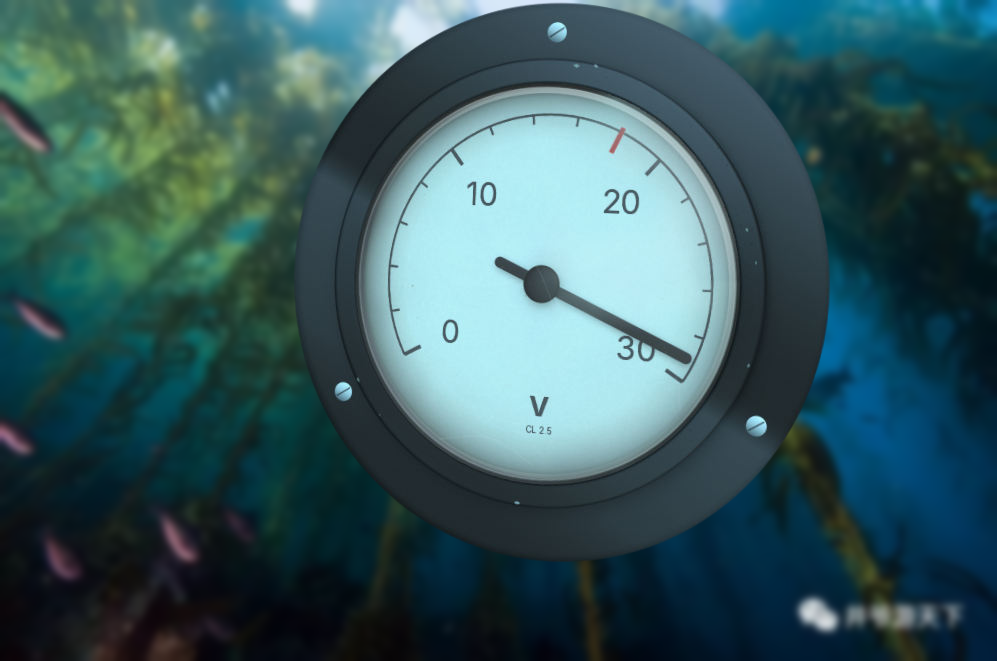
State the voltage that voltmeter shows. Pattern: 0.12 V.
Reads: 29 V
